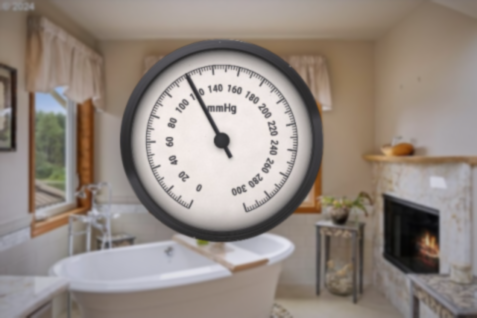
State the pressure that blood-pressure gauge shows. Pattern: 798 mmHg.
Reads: 120 mmHg
